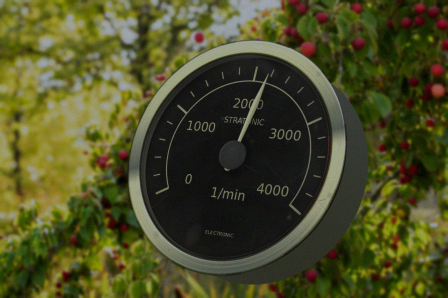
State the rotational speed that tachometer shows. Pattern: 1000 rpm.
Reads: 2200 rpm
